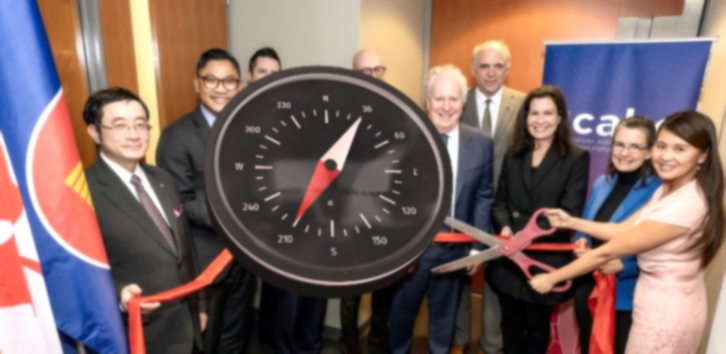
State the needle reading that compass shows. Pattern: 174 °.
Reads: 210 °
